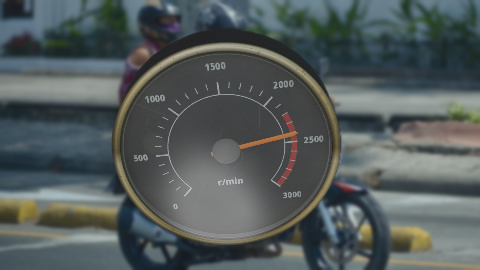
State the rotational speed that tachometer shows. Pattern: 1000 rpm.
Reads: 2400 rpm
